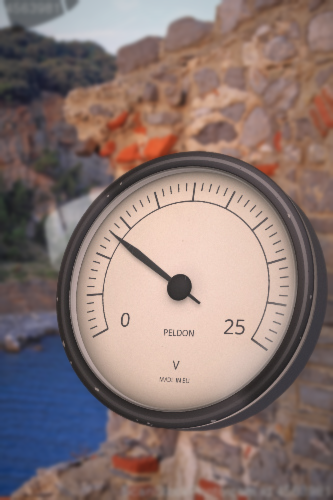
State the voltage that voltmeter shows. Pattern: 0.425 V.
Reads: 6.5 V
